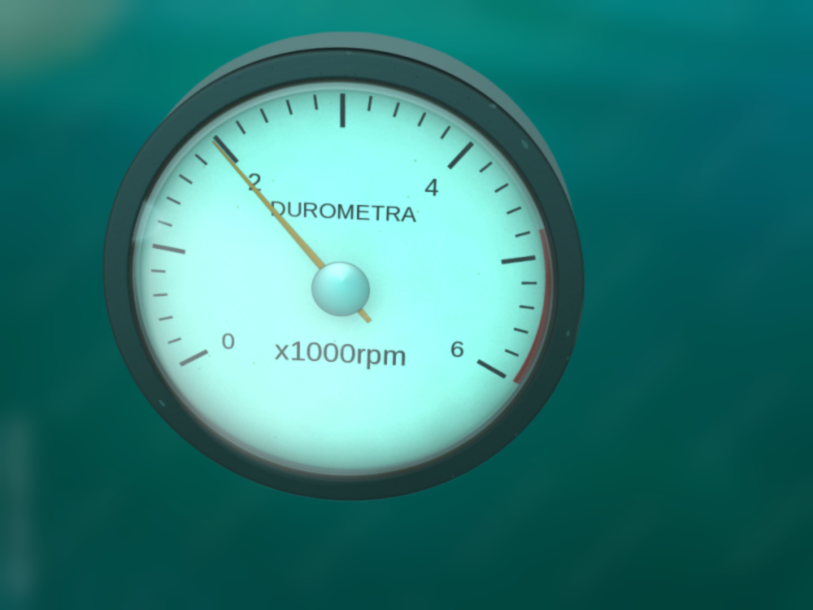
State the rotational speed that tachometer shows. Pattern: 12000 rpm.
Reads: 2000 rpm
